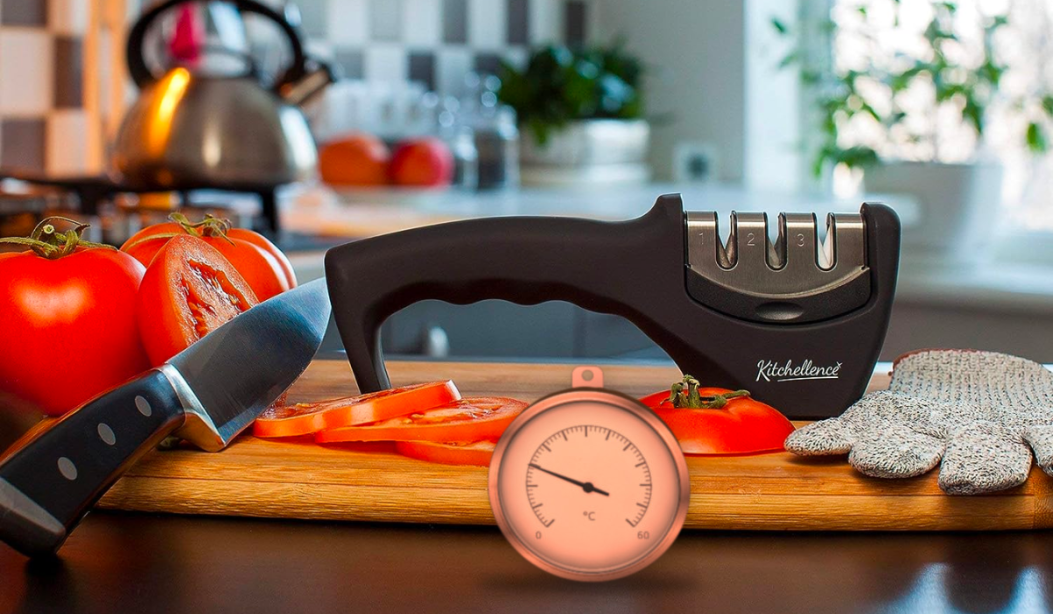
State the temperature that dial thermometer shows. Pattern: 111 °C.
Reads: 15 °C
